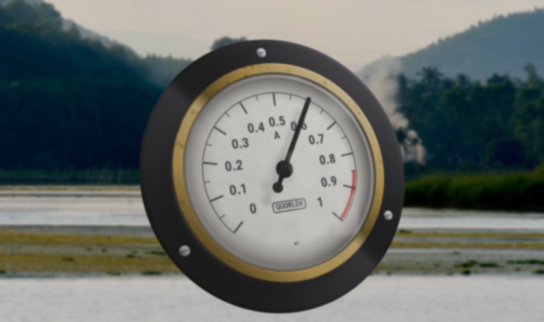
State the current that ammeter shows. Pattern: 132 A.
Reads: 0.6 A
